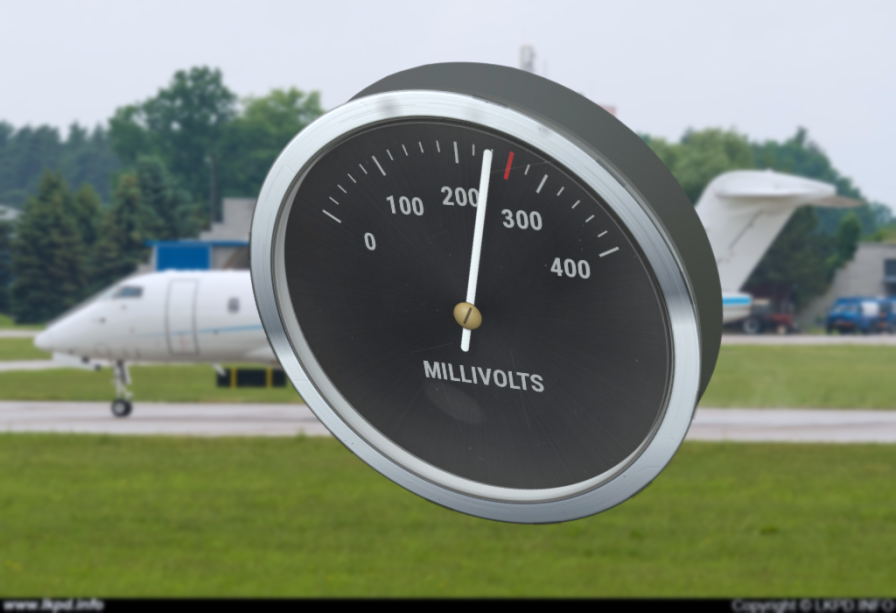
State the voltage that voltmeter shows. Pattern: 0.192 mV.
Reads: 240 mV
